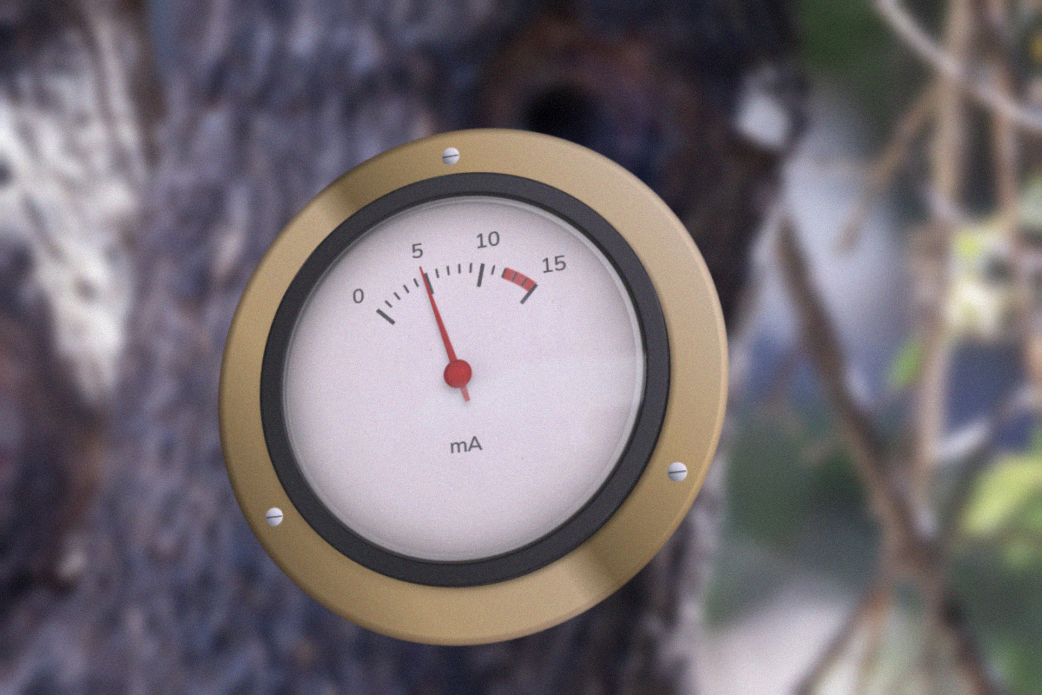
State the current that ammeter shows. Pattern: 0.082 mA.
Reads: 5 mA
